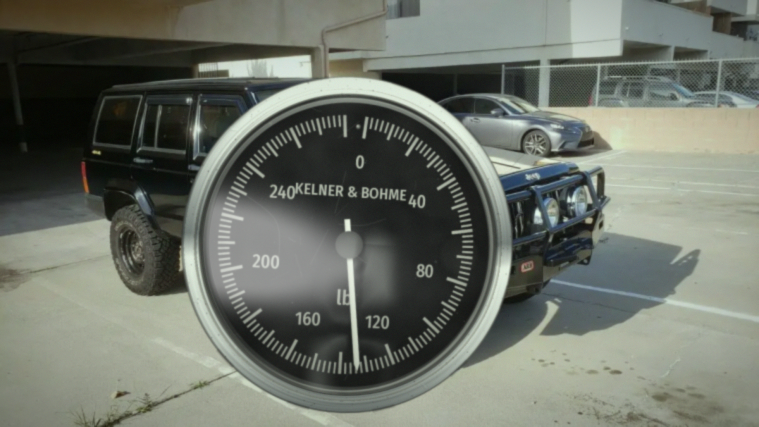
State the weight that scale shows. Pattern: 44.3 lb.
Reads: 134 lb
